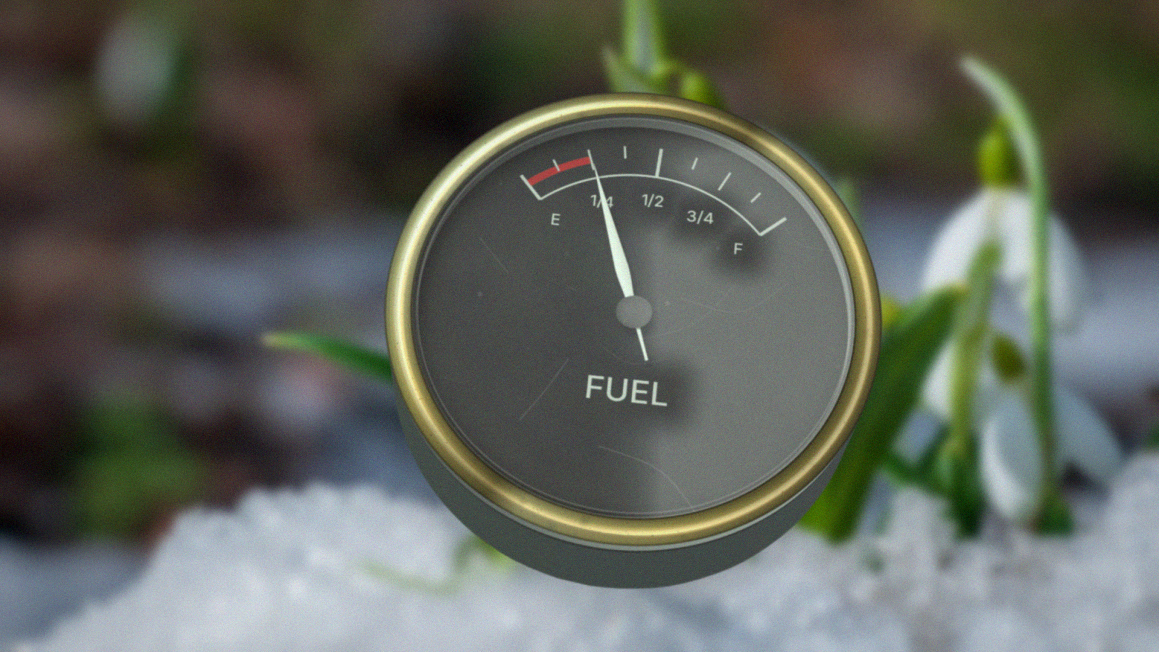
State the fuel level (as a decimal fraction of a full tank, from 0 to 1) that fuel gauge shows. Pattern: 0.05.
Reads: 0.25
